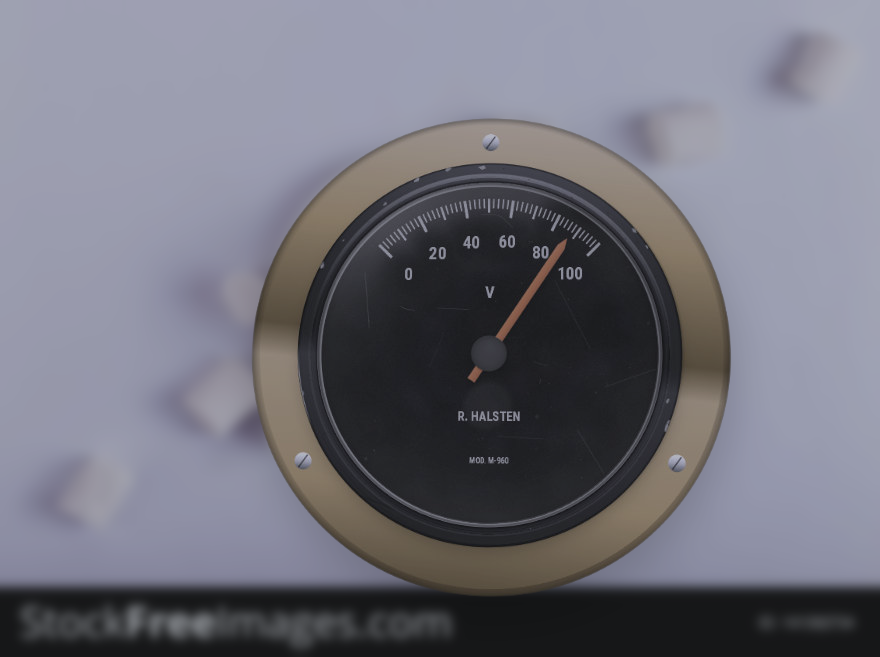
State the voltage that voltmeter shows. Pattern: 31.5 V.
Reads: 88 V
